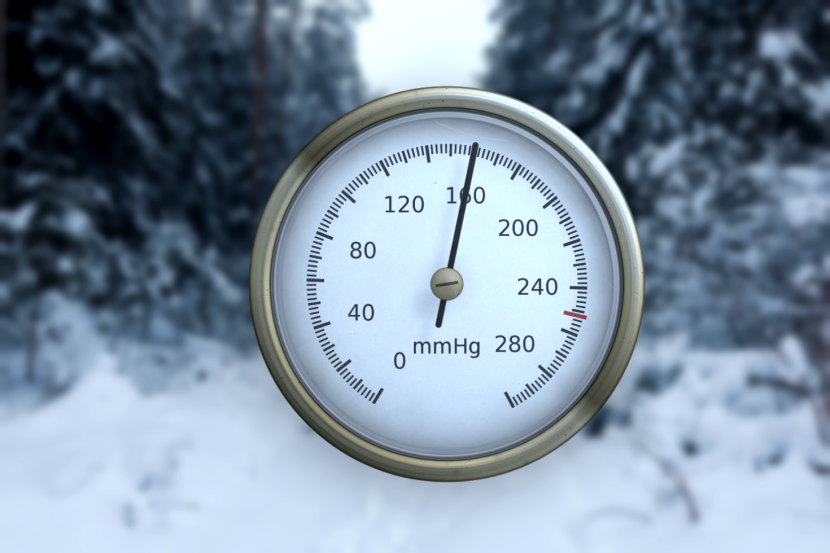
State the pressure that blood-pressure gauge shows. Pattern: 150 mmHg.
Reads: 160 mmHg
